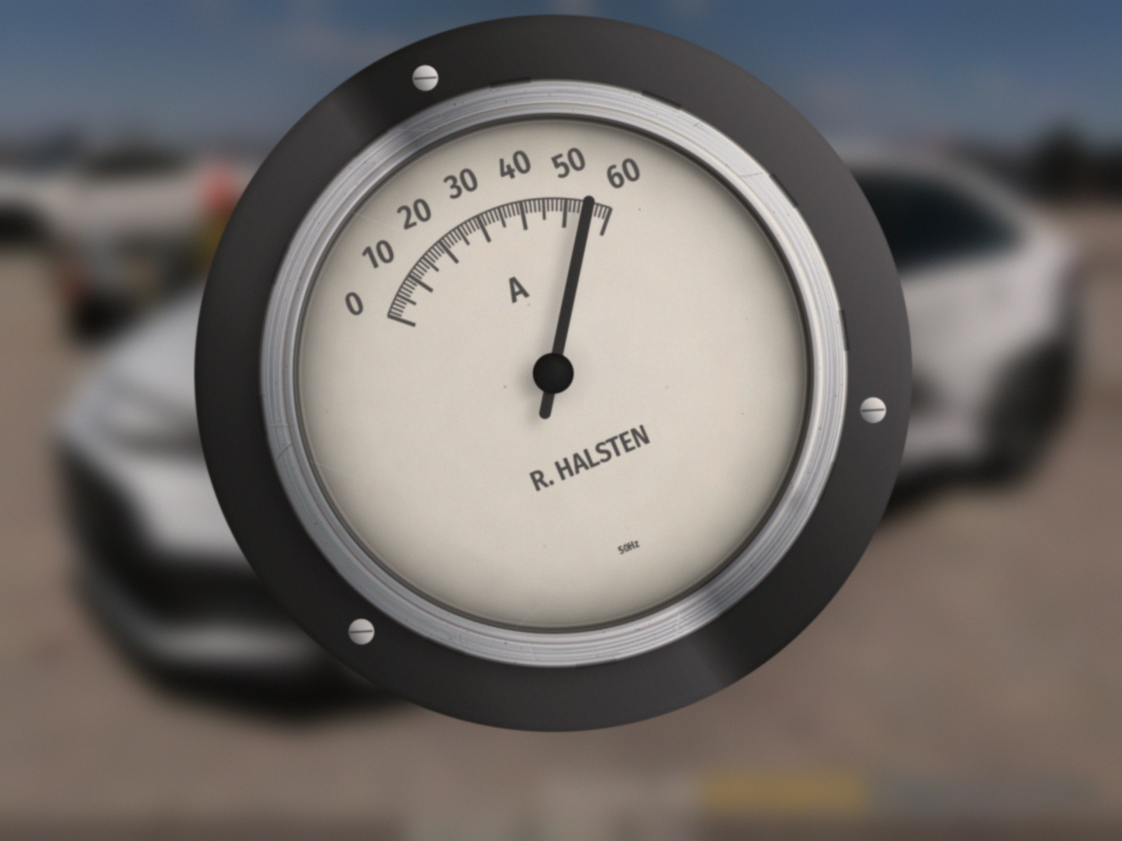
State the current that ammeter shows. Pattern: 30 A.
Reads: 55 A
